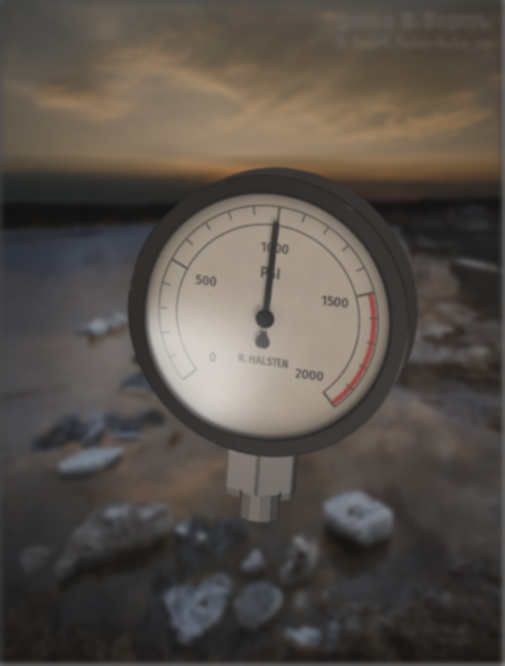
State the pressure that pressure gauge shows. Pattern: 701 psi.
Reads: 1000 psi
